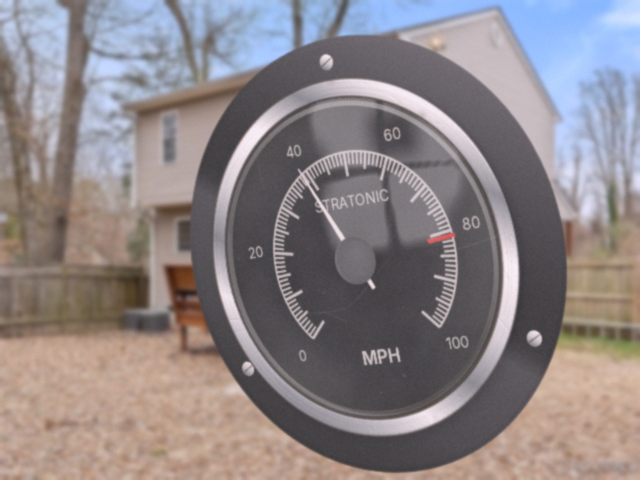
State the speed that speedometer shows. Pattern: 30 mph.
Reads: 40 mph
